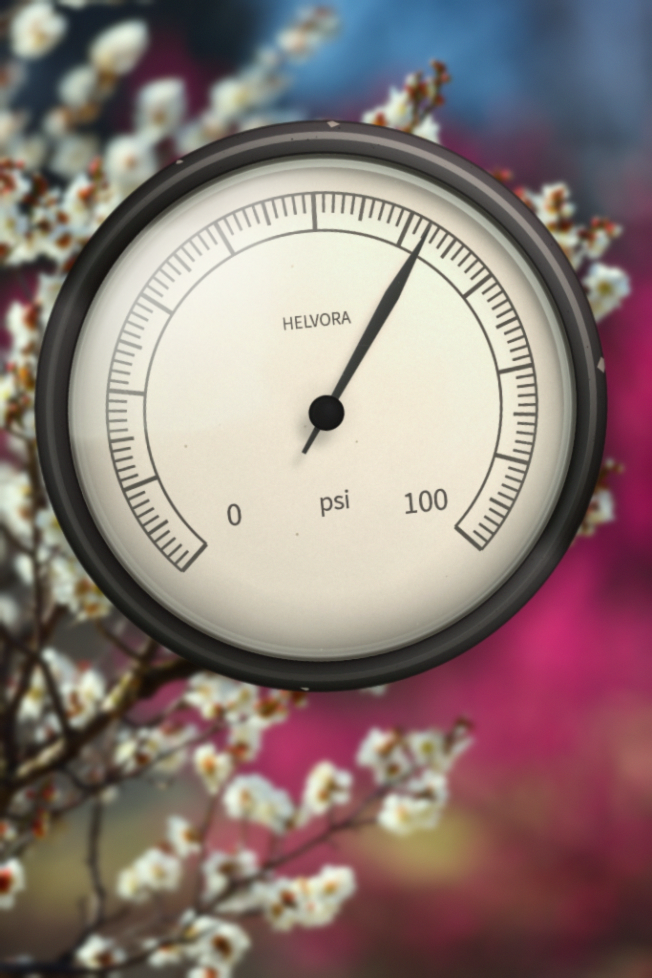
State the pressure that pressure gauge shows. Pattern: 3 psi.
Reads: 62 psi
